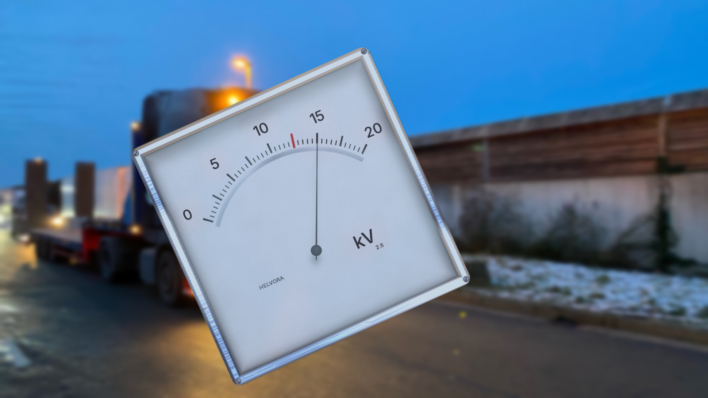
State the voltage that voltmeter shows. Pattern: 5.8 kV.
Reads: 15 kV
